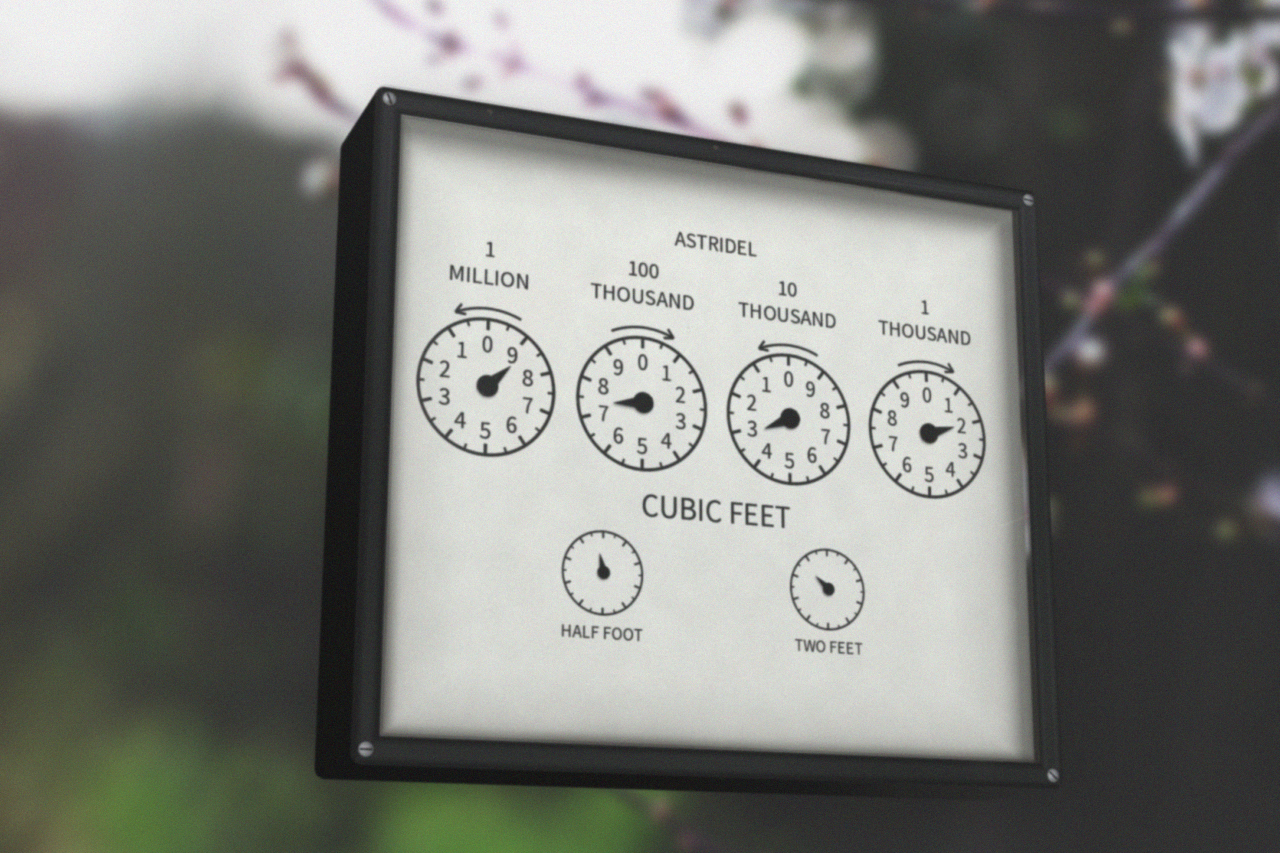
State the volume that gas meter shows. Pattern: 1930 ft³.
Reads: 873200 ft³
